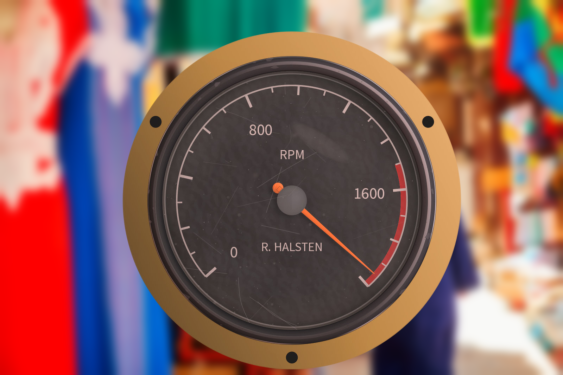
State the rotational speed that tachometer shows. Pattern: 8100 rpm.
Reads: 1950 rpm
